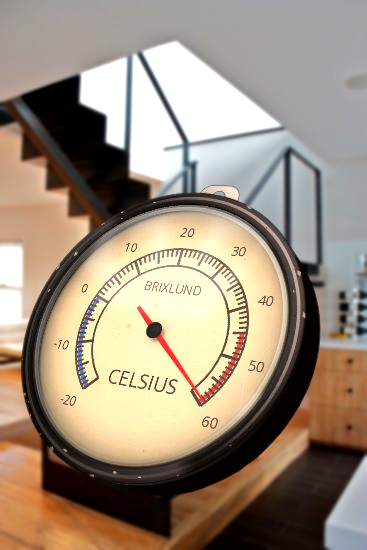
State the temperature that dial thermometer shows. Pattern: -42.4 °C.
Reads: 59 °C
